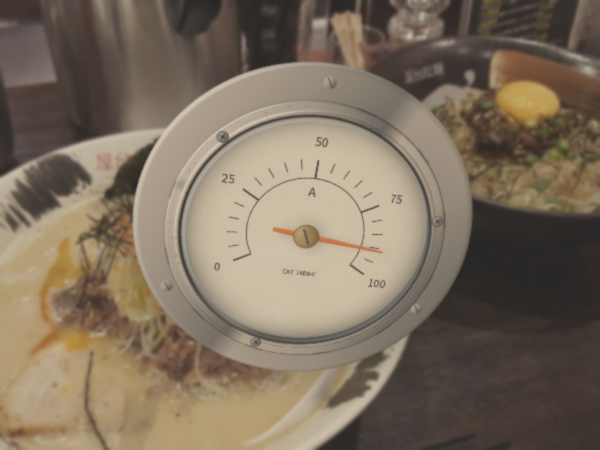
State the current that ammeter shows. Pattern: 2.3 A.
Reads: 90 A
